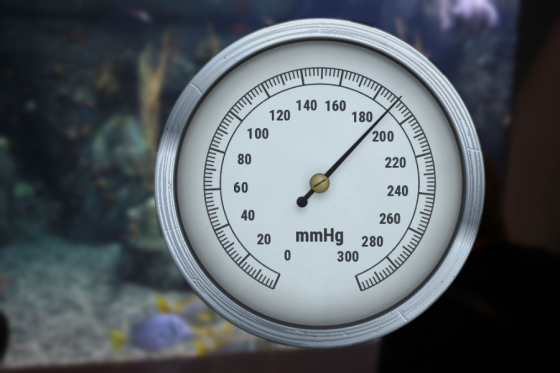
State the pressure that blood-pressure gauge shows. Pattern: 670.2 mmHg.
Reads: 190 mmHg
